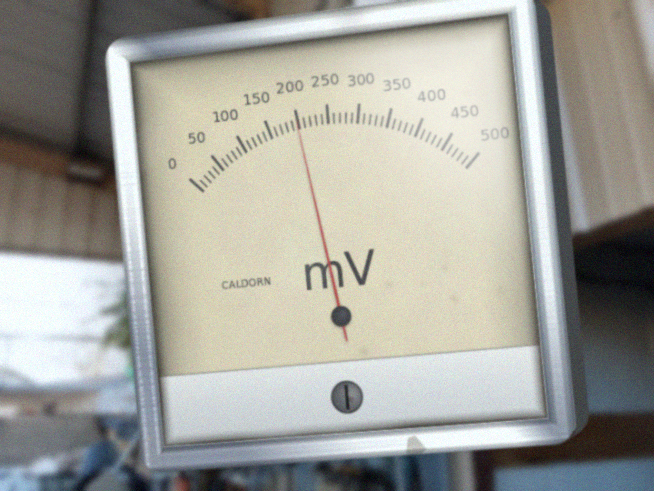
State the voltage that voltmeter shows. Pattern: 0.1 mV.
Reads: 200 mV
